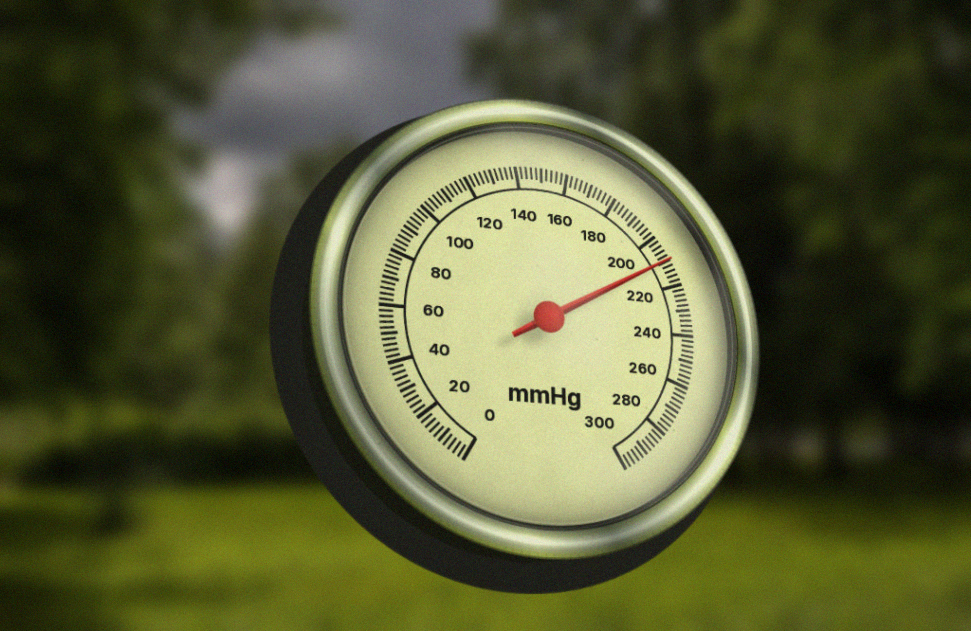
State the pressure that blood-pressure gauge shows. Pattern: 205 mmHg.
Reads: 210 mmHg
